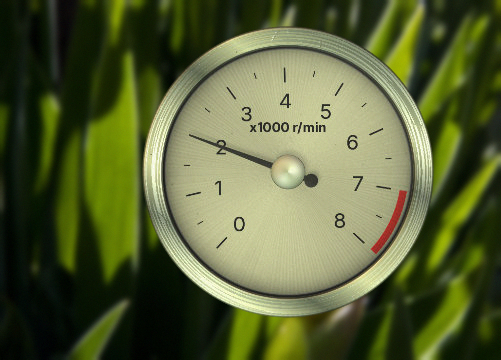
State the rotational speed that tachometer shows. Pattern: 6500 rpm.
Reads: 2000 rpm
